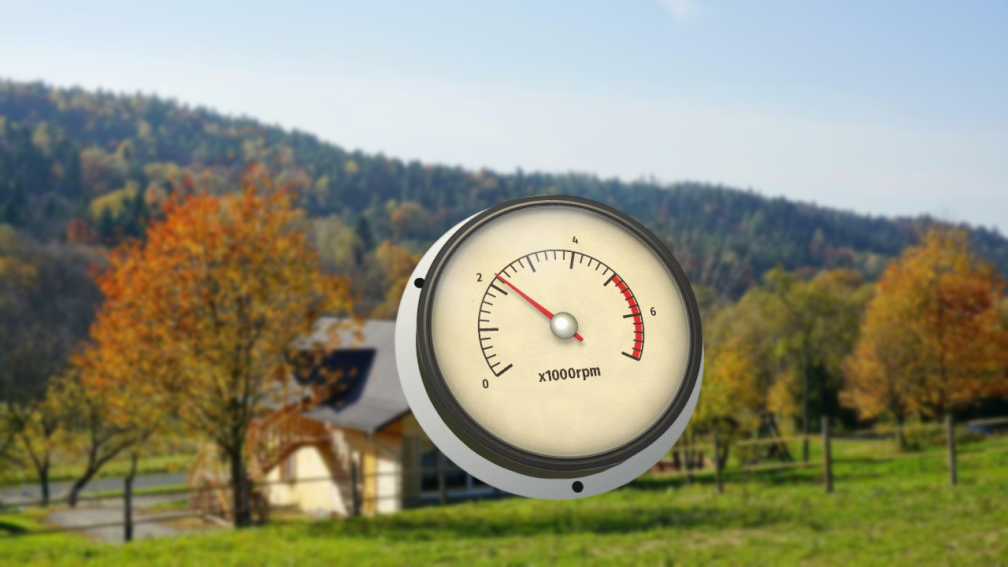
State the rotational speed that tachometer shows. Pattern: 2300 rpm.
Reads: 2200 rpm
